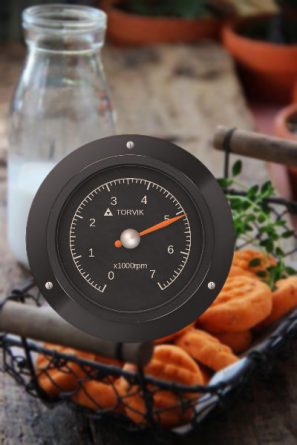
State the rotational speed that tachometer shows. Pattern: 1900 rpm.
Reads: 5100 rpm
